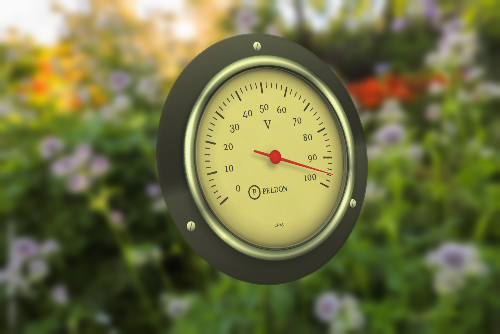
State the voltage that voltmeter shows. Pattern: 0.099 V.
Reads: 96 V
